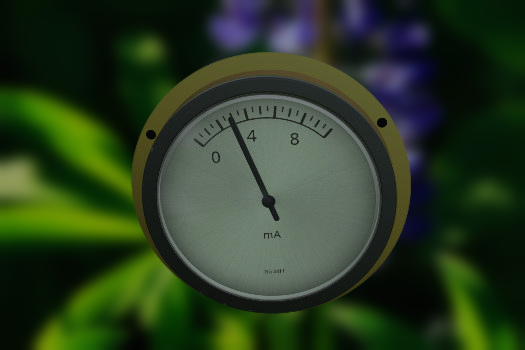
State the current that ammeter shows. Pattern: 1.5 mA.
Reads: 3 mA
